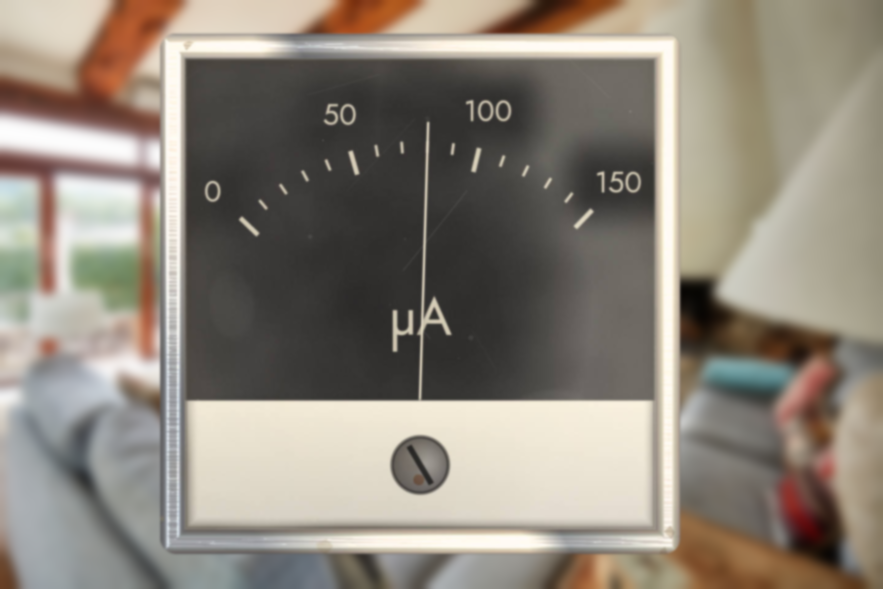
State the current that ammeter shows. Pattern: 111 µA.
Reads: 80 µA
